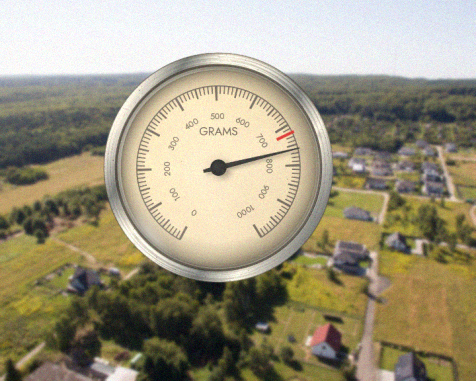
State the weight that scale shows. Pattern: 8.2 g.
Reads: 760 g
